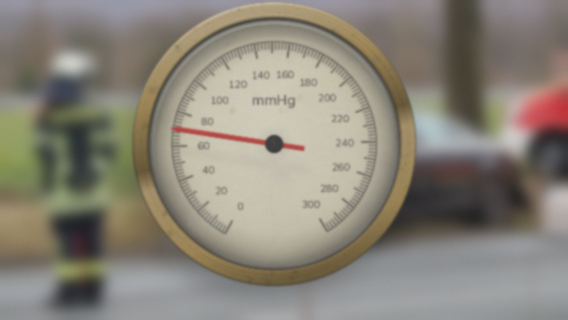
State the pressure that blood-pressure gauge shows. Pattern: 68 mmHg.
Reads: 70 mmHg
